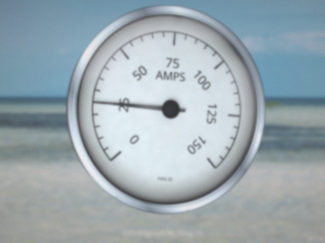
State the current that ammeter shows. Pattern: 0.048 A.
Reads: 25 A
